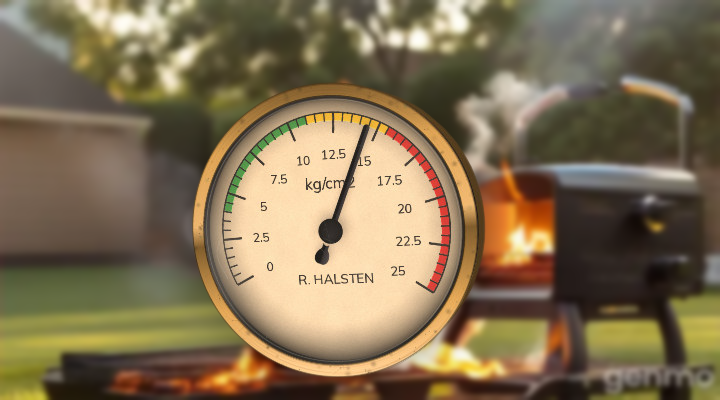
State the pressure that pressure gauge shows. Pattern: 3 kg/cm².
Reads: 14.5 kg/cm²
